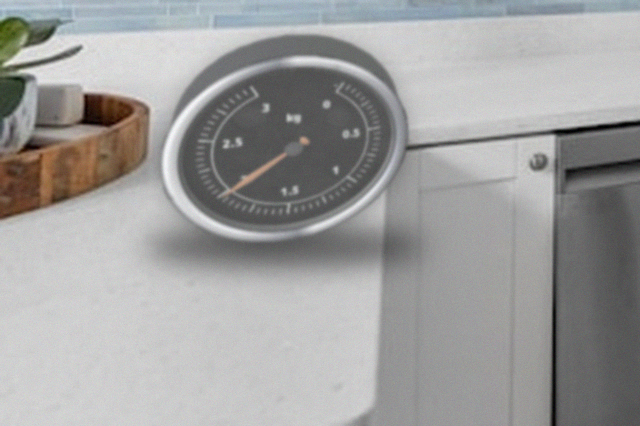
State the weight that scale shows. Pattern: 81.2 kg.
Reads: 2 kg
